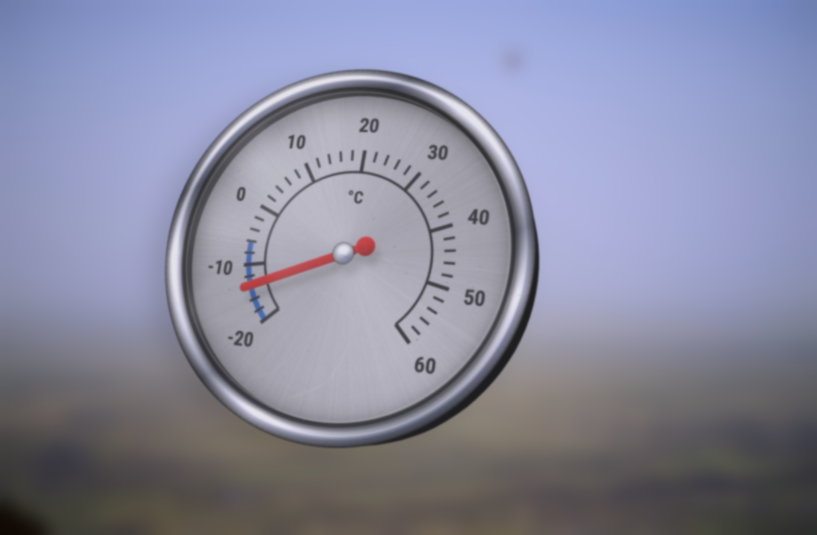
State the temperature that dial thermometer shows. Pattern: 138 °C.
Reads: -14 °C
